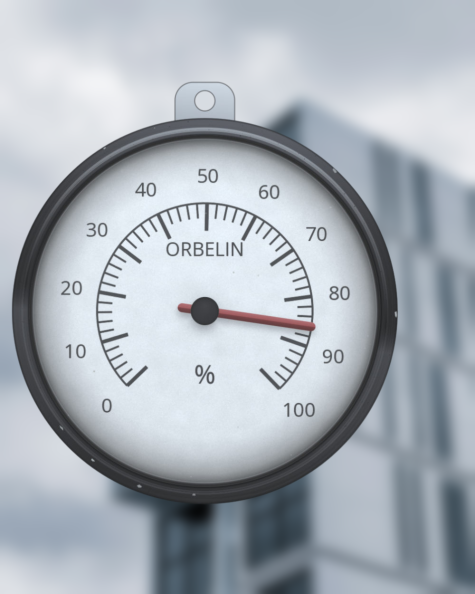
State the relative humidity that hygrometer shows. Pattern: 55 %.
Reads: 86 %
